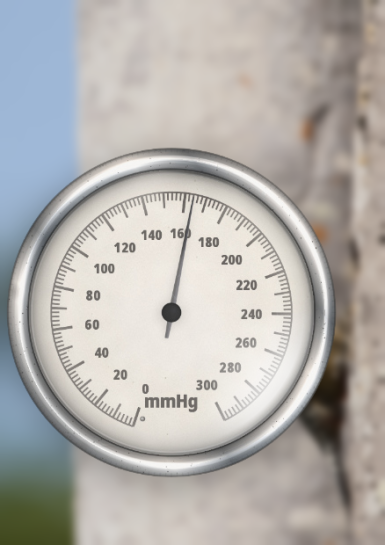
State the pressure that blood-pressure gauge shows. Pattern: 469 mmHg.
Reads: 164 mmHg
